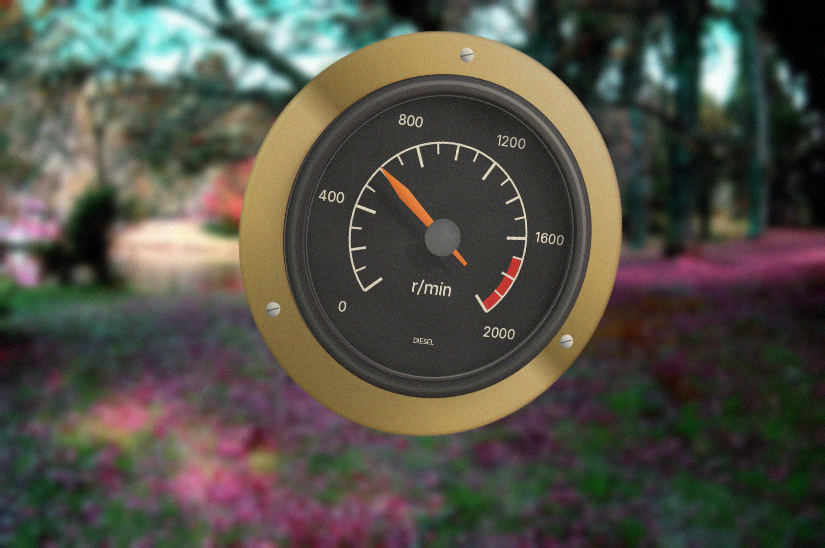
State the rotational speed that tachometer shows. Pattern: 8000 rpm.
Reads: 600 rpm
